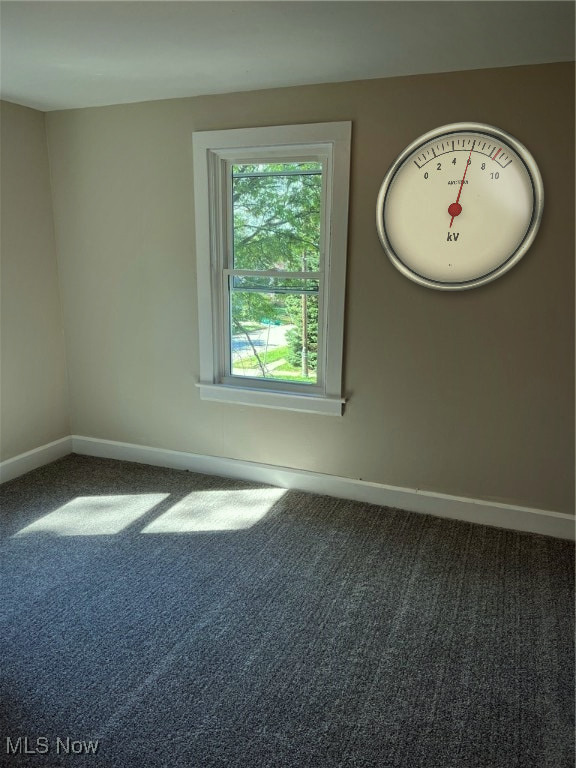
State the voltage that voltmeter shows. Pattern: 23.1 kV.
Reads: 6 kV
